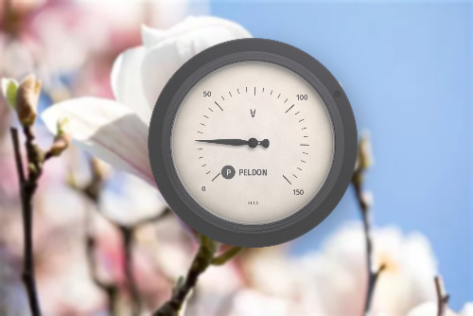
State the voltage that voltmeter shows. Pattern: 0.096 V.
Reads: 25 V
